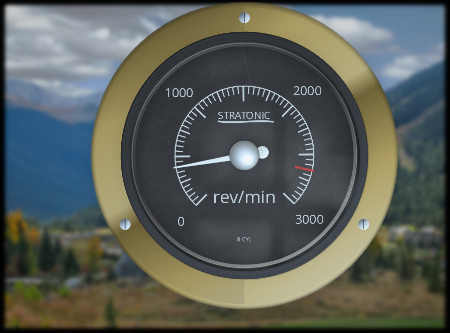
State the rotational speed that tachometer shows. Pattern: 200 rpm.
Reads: 400 rpm
